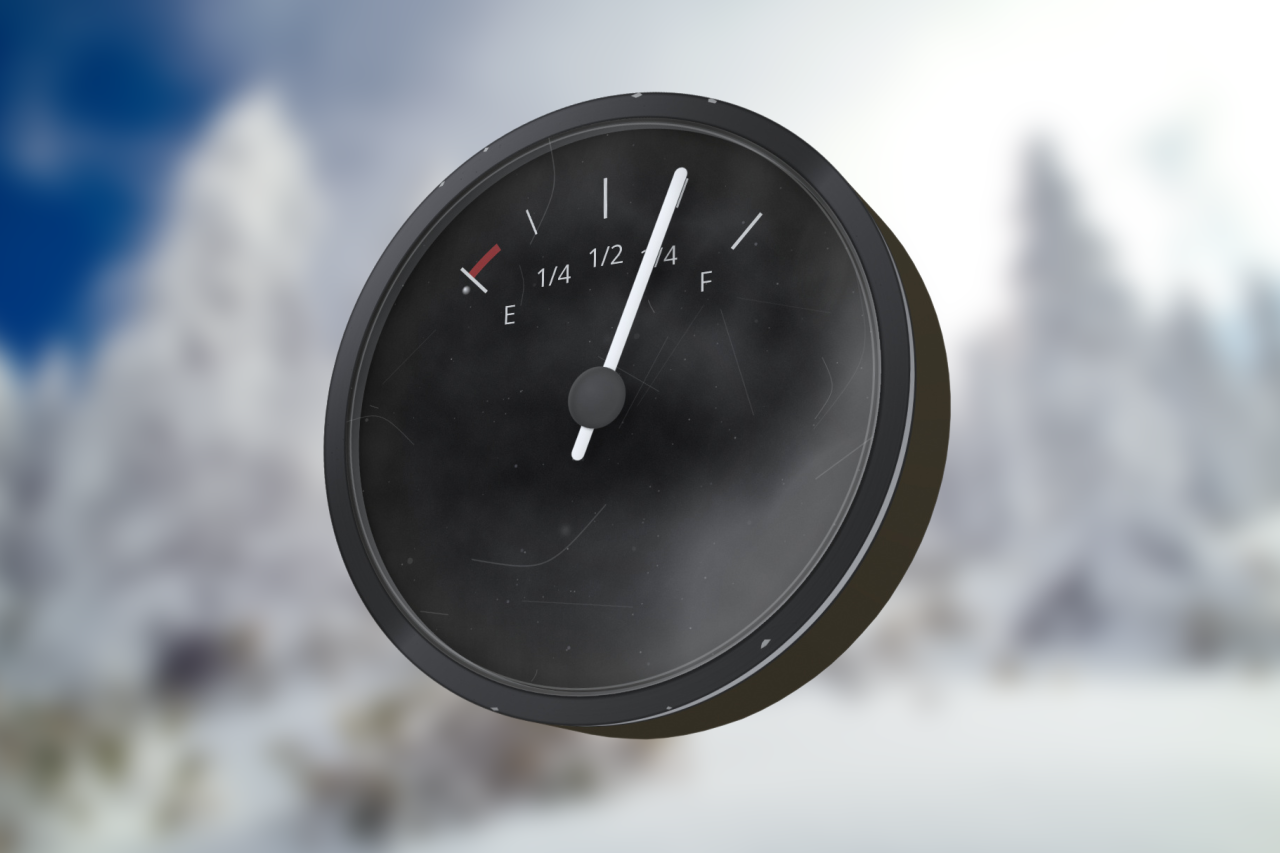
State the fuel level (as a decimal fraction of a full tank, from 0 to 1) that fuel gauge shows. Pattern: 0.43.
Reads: 0.75
